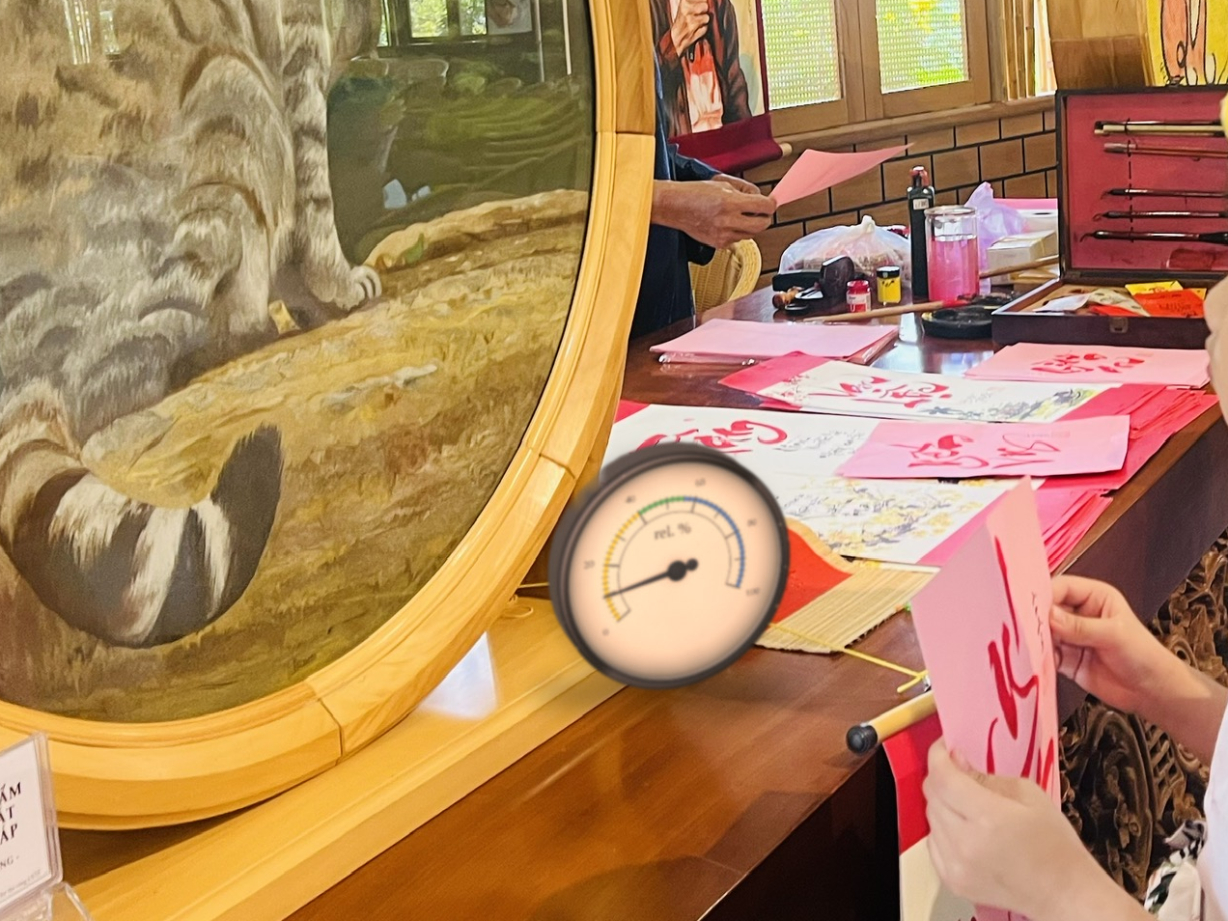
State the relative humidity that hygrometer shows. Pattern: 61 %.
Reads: 10 %
